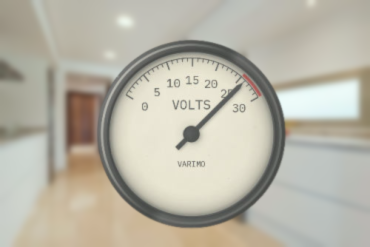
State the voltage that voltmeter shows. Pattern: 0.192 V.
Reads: 26 V
